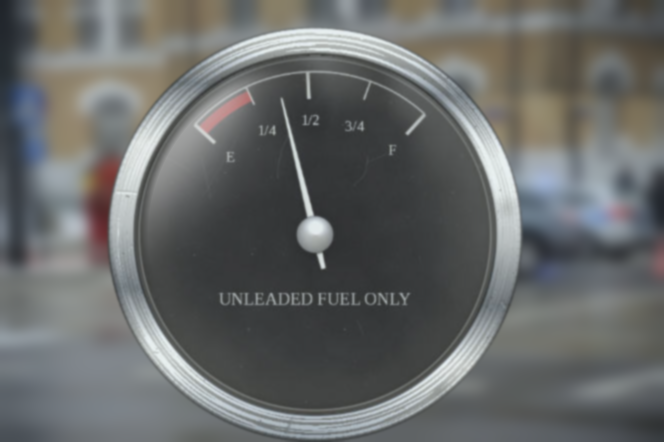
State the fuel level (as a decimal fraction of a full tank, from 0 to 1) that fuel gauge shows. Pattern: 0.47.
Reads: 0.375
